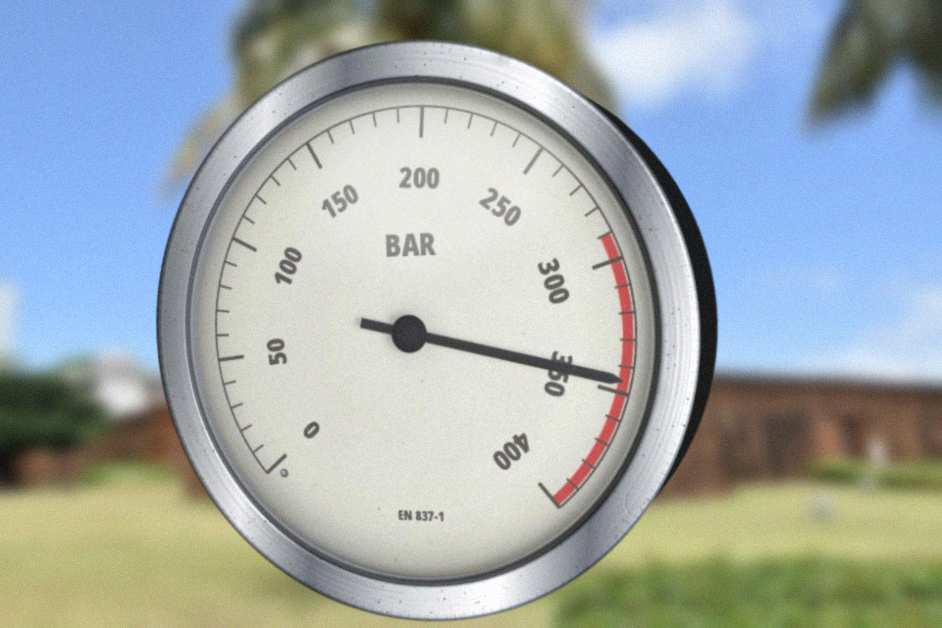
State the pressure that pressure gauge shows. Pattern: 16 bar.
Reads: 345 bar
